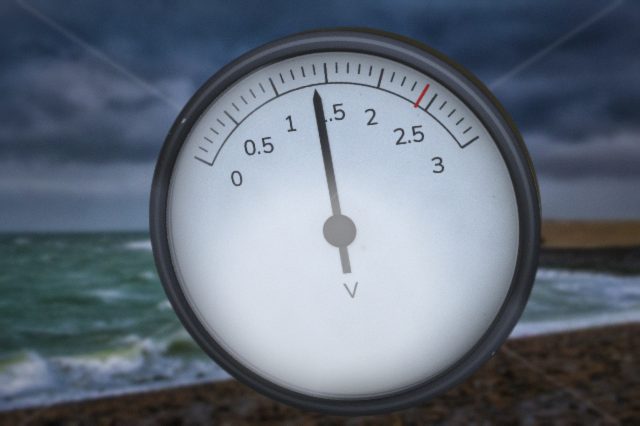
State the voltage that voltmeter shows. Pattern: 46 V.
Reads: 1.4 V
